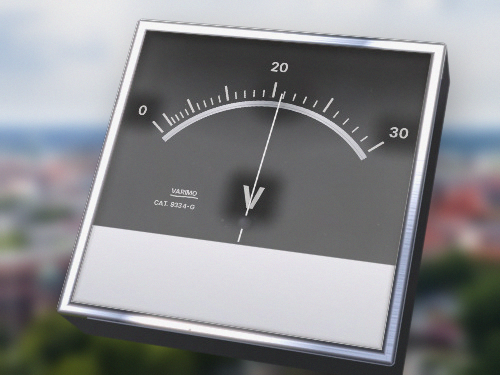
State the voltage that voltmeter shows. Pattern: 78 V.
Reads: 21 V
